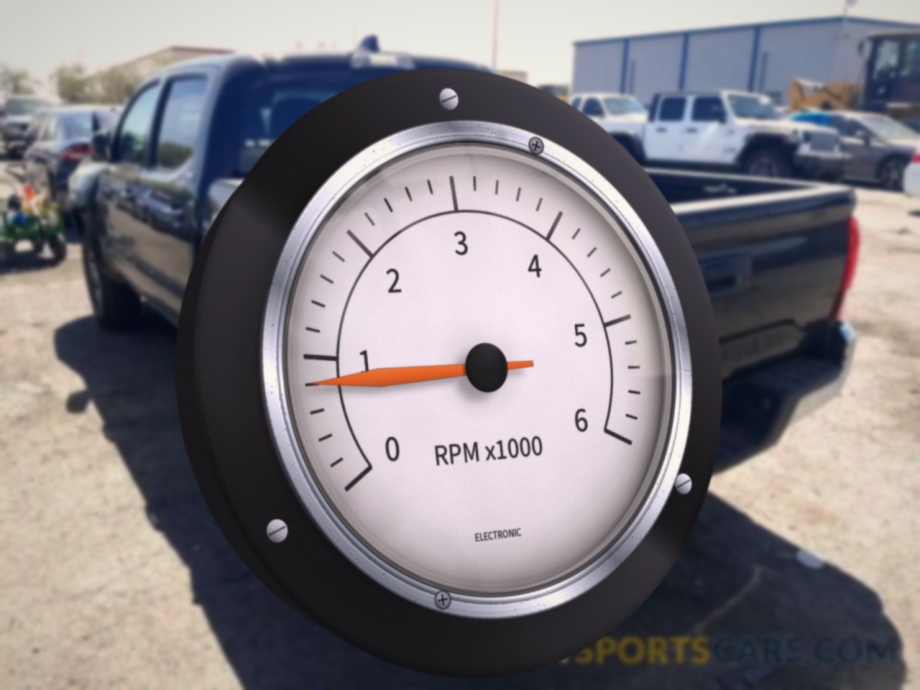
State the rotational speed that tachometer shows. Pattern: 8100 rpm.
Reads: 800 rpm
